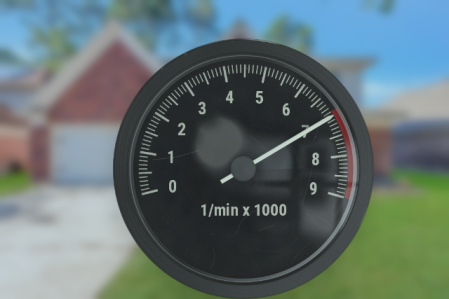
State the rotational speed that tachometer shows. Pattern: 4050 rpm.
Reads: 7000 rpm
